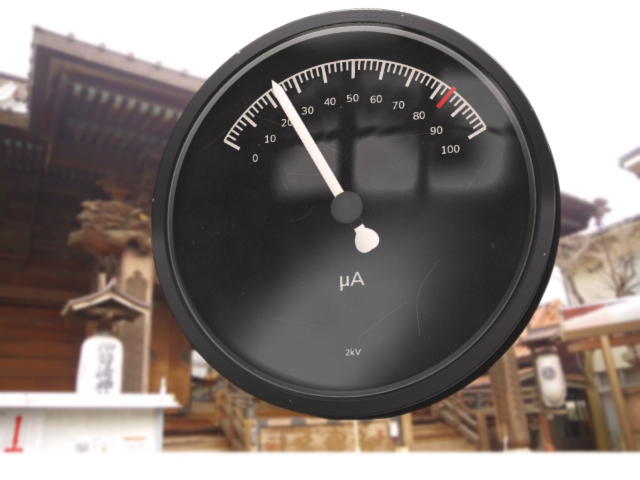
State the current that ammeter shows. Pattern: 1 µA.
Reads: 24 µA
